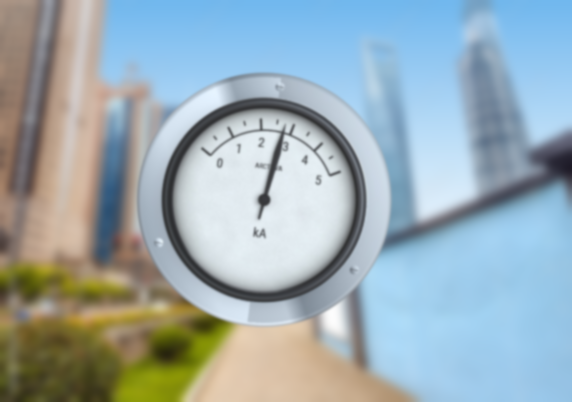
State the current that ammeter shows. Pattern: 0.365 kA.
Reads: 2.75 kA
